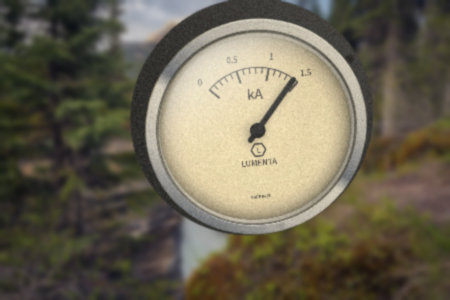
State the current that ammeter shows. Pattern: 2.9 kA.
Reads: 1.4 kA
